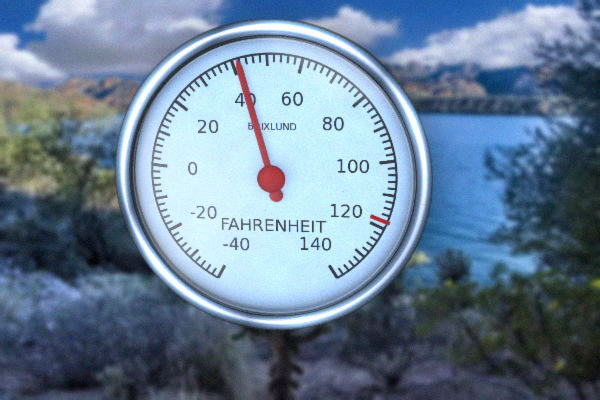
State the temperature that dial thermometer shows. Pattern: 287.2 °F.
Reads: 42 °F
